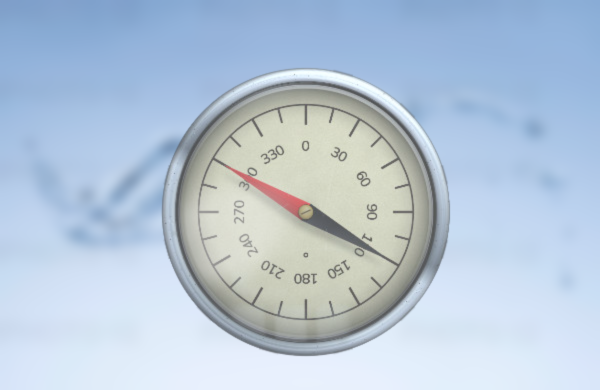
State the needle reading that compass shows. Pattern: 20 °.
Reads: 300 °
